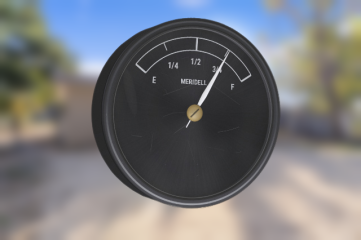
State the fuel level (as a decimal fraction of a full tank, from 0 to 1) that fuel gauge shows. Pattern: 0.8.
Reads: 0.75
